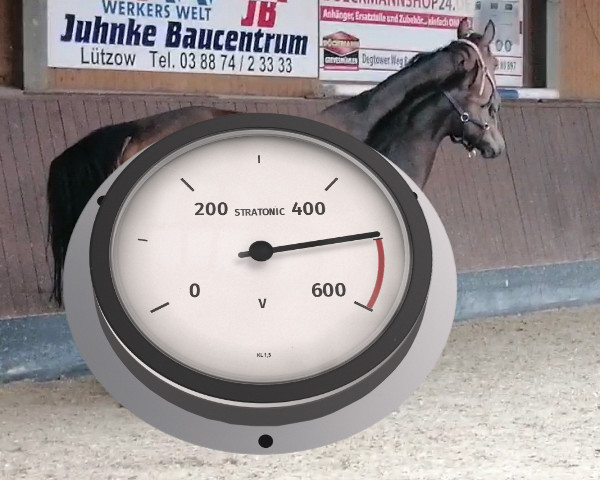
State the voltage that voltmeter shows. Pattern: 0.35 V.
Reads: 500 V
